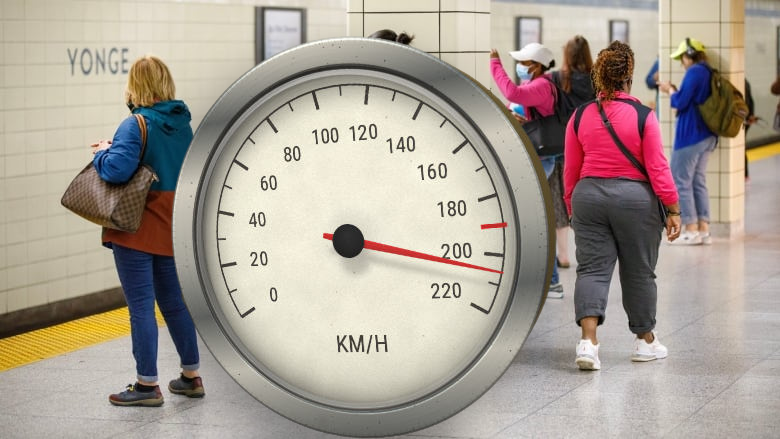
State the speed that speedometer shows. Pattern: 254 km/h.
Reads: 205 km/h
